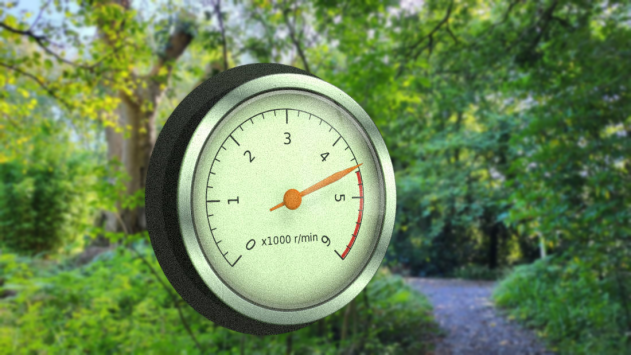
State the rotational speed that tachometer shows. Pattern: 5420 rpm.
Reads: 4500 rpm
